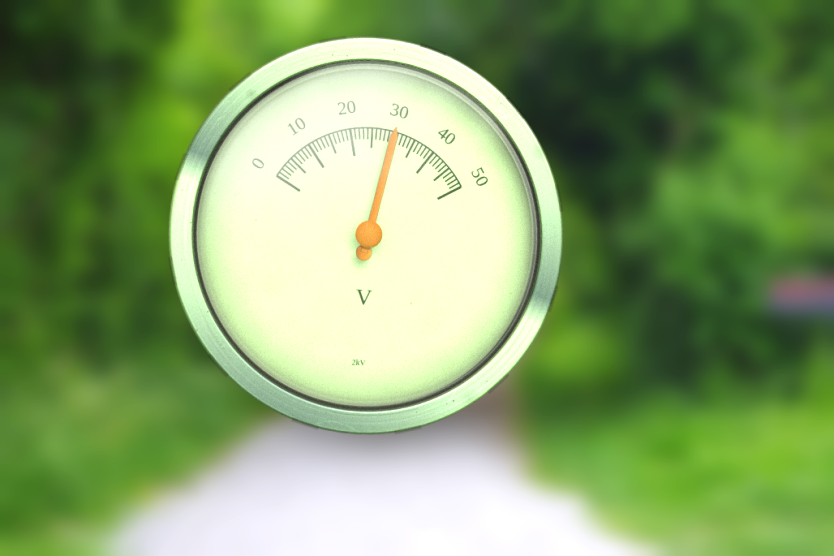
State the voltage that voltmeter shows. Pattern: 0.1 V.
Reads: 30 V
